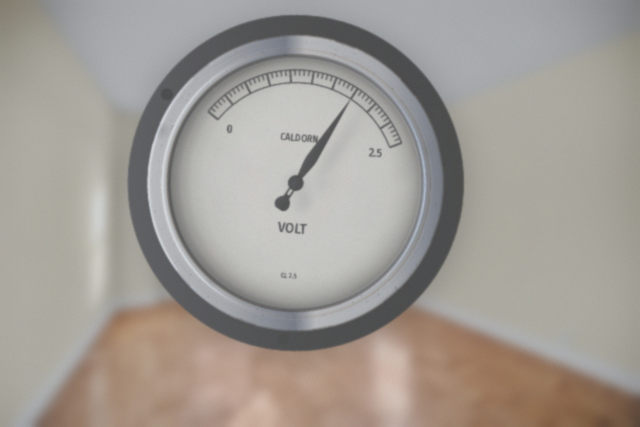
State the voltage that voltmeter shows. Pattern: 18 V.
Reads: 1.75 V
